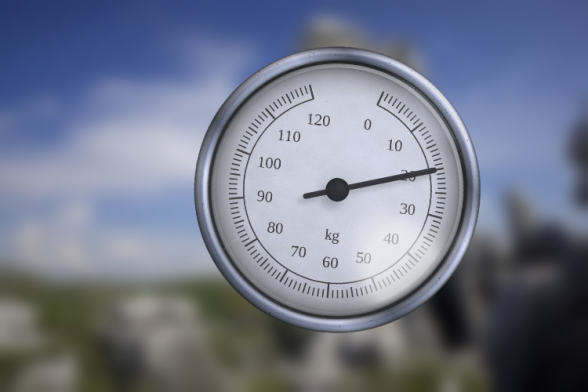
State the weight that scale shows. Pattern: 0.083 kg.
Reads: 20 kg
